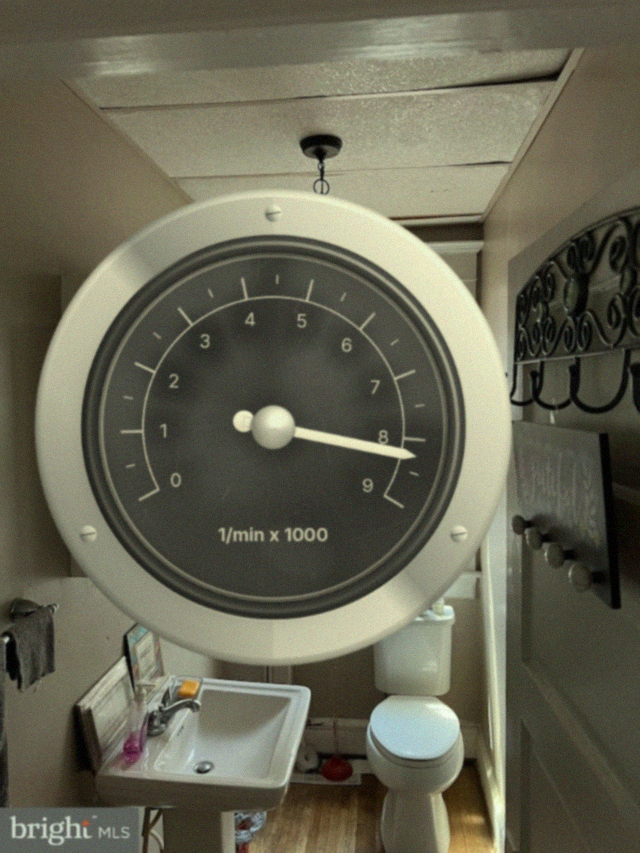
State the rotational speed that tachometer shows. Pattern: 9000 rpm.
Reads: 8250 rpm
